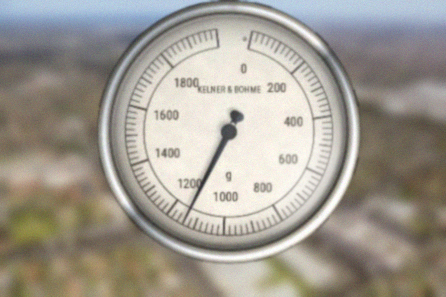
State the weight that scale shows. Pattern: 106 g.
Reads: 1140 g
